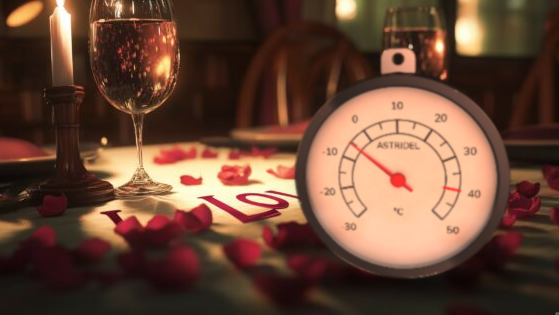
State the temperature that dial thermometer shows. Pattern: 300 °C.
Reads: -5 °C
